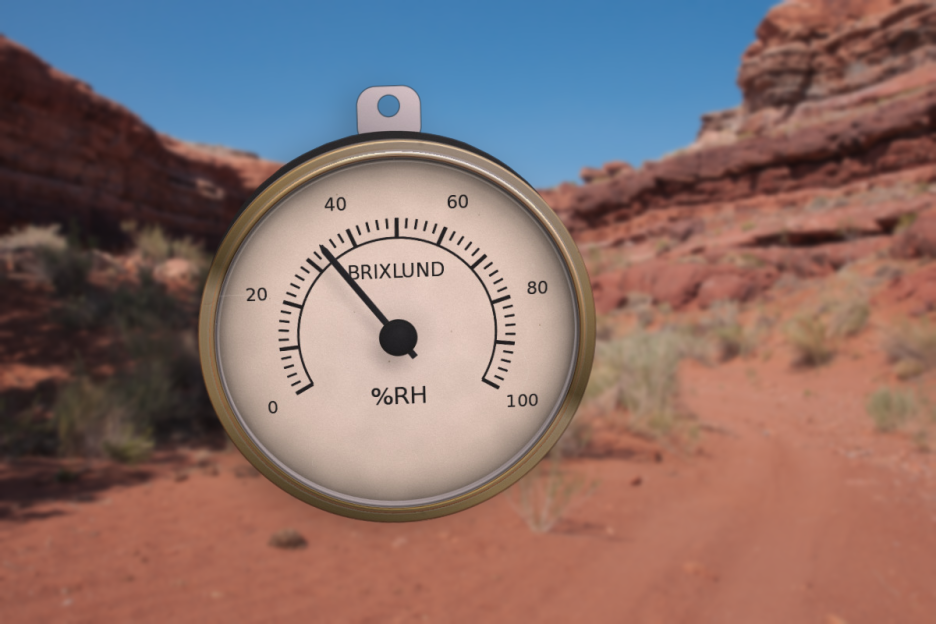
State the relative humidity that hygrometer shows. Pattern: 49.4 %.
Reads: 34 %
